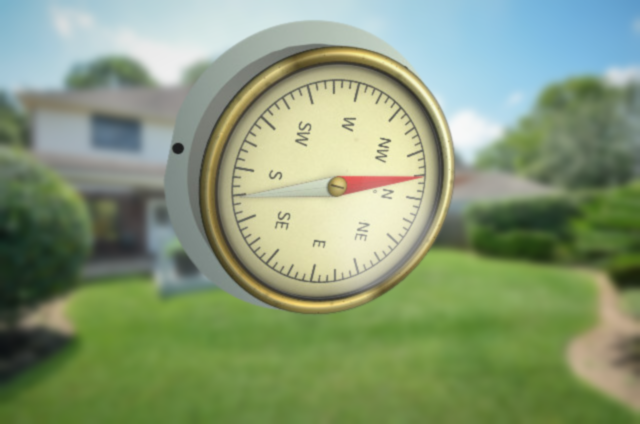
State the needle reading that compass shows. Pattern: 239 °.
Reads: 345 °
